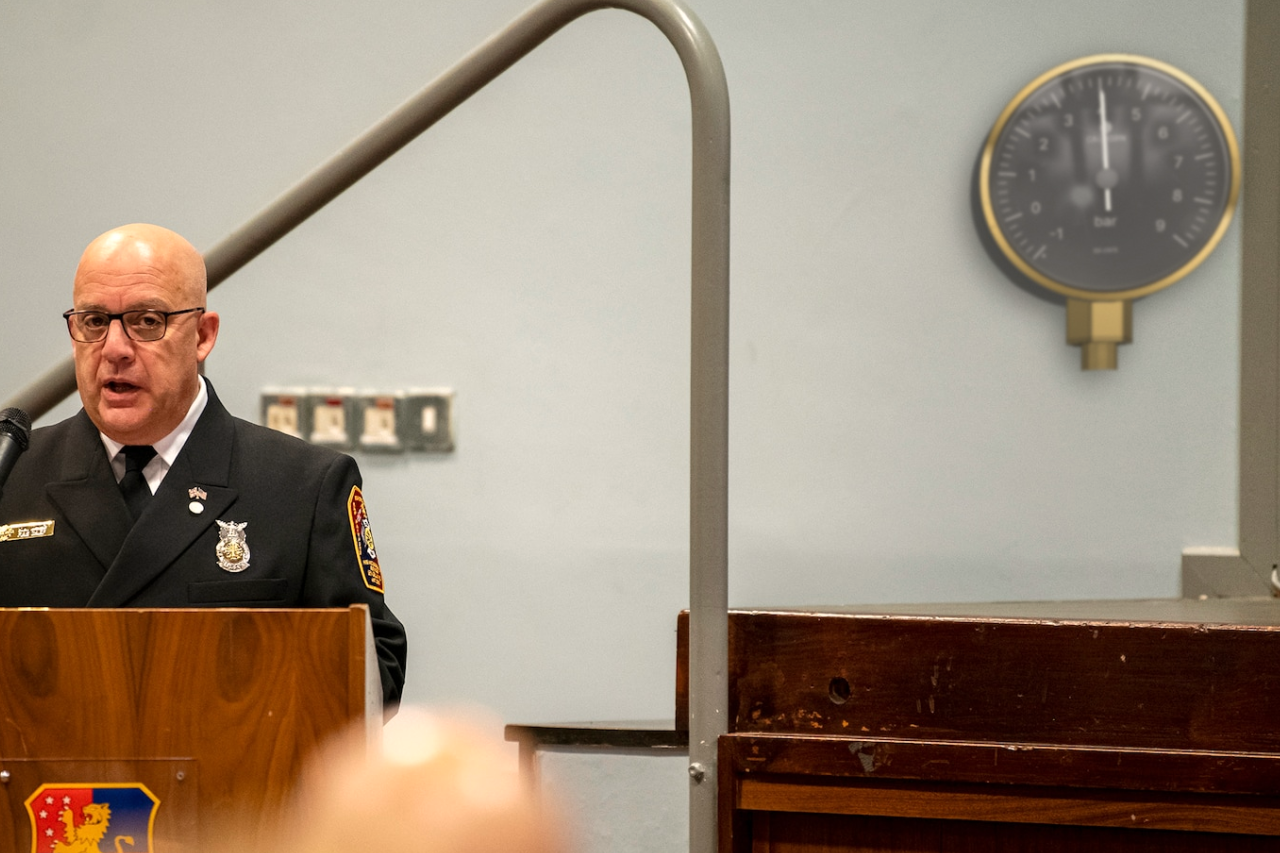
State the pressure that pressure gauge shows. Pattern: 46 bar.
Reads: 4 bar
